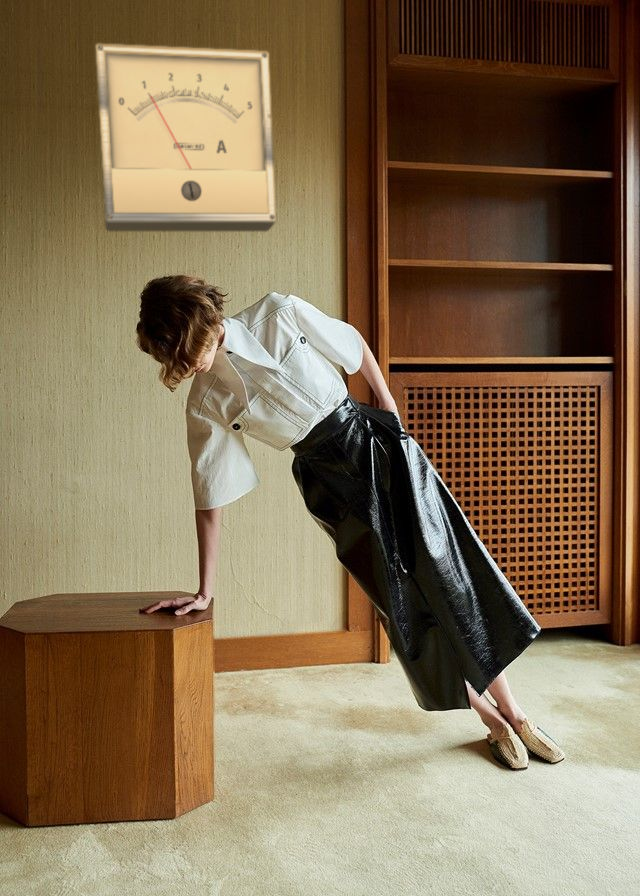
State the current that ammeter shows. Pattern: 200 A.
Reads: 1 A
